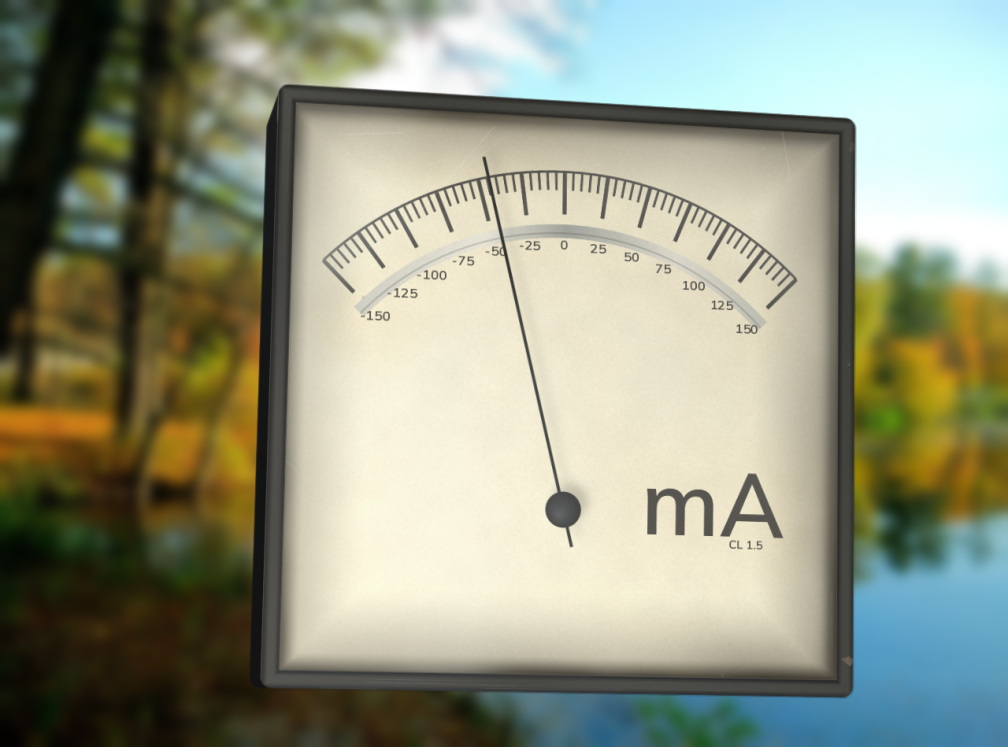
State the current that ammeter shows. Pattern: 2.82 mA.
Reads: -45 mA
